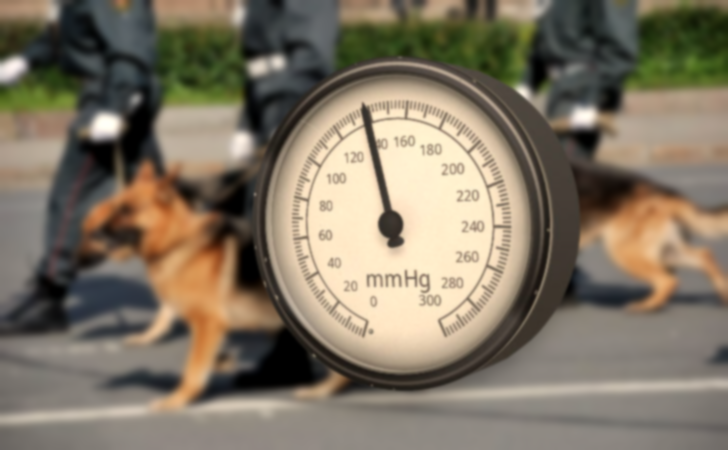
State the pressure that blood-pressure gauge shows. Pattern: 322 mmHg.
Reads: 140 mmHg
